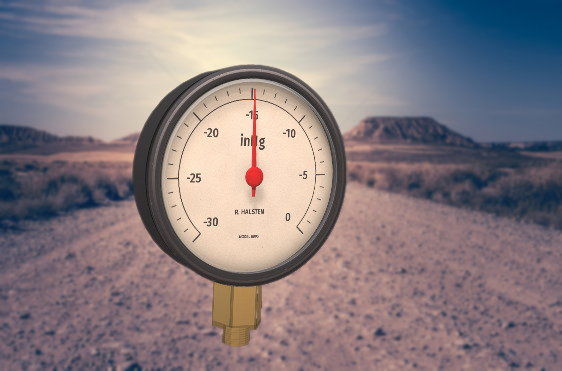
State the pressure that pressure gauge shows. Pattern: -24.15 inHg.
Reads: -15 inHg
